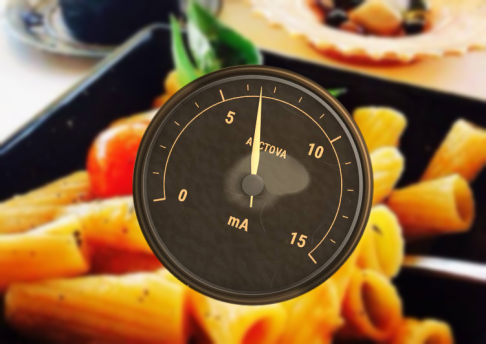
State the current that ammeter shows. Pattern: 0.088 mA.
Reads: 6.5 mA
